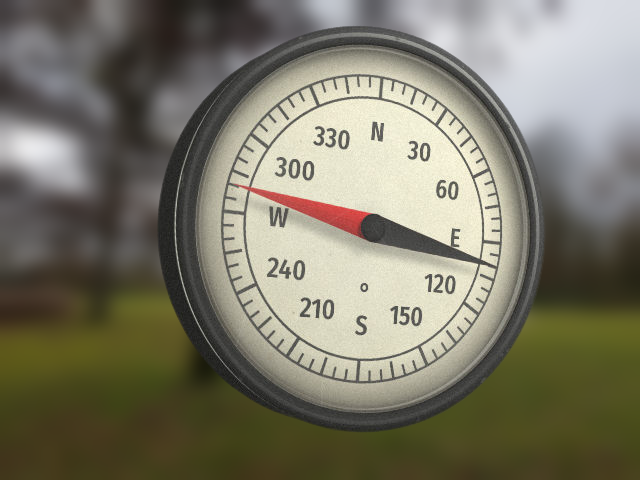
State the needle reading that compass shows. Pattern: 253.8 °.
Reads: 280 °
